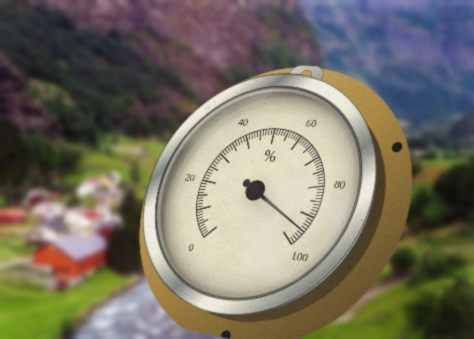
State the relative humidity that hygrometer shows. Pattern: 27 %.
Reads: 95 %
